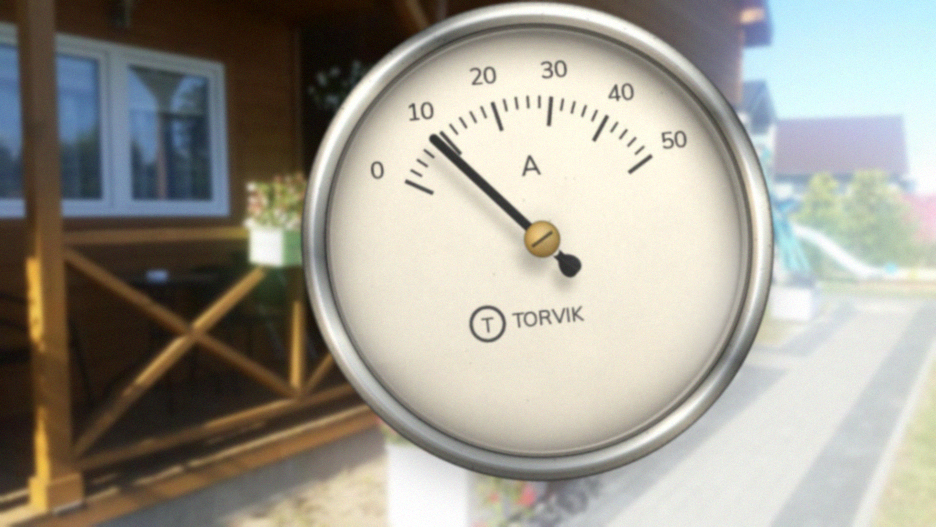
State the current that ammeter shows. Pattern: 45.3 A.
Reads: 8 A
